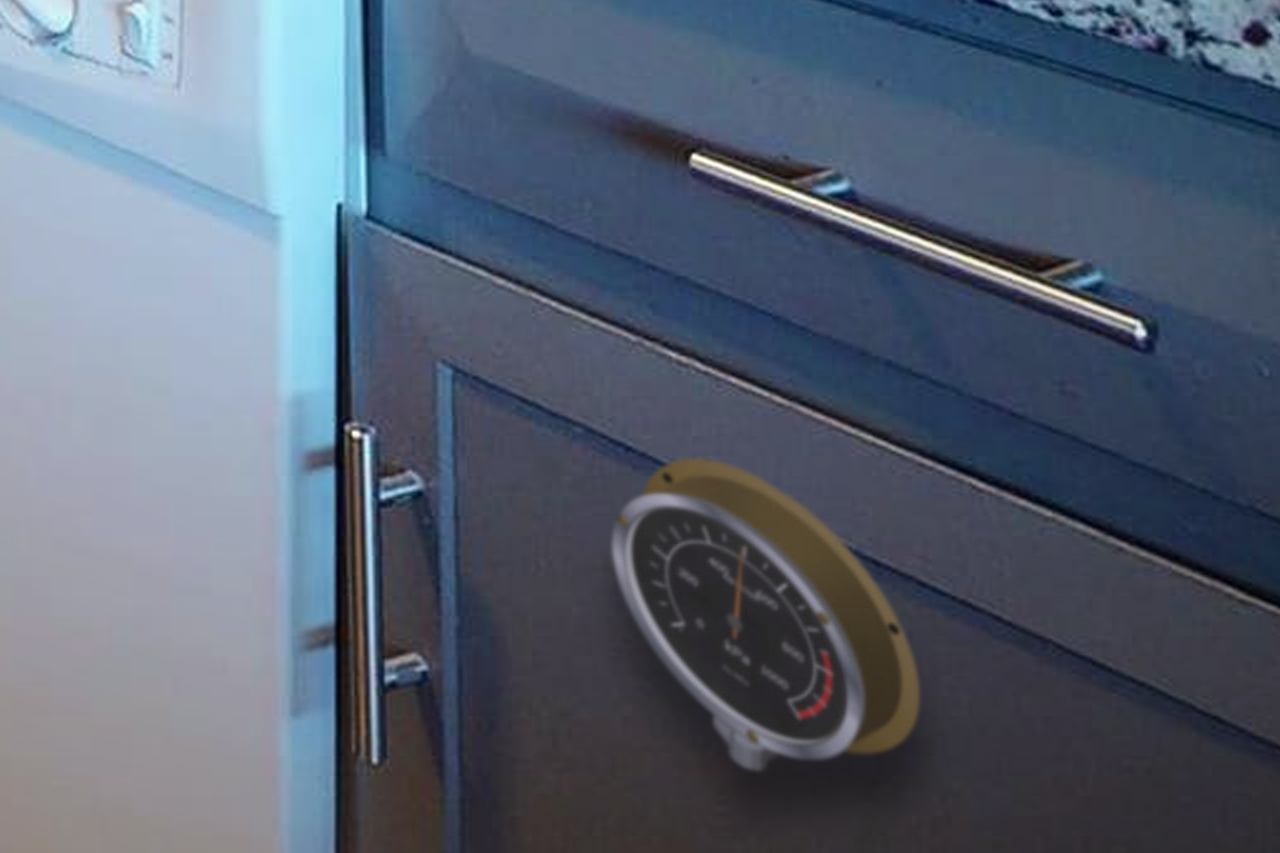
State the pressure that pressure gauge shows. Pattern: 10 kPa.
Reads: 500 kPa
